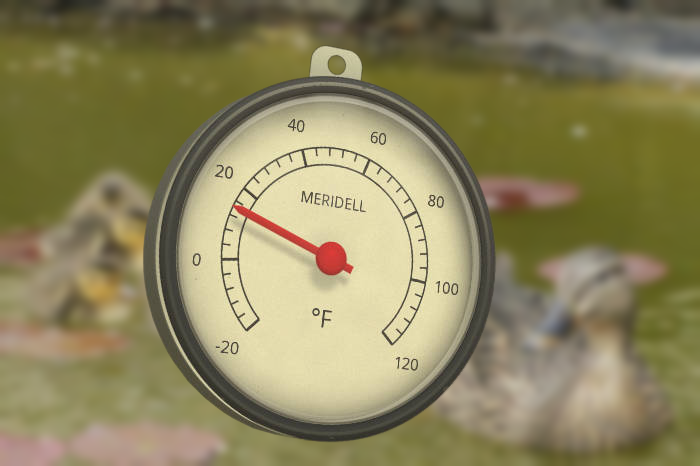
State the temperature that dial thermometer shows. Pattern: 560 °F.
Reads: 14 °F
